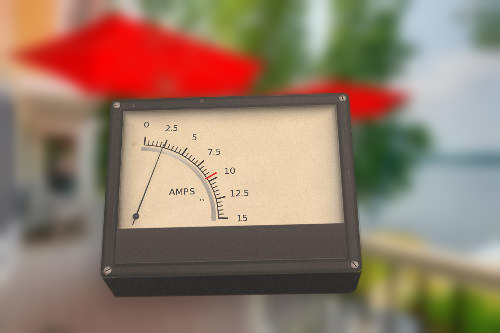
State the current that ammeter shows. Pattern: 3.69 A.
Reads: 2.5 A
